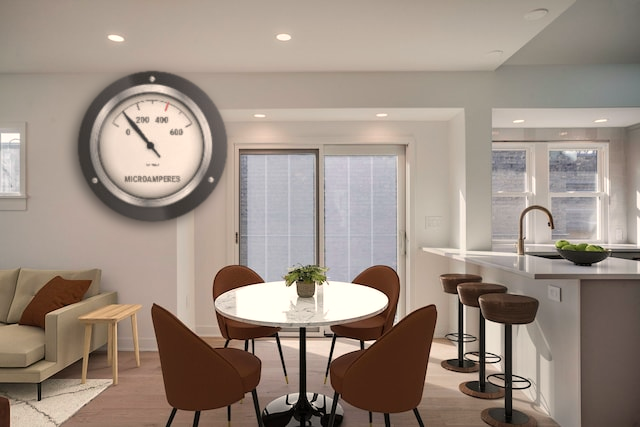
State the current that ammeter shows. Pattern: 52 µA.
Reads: 100 µA
